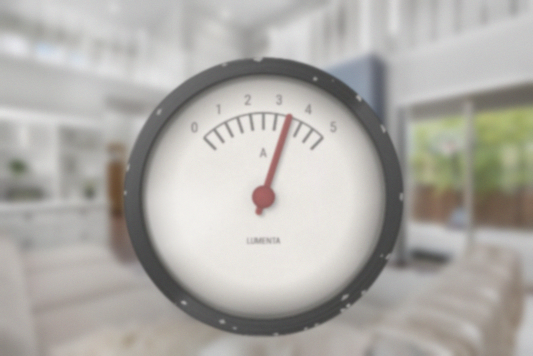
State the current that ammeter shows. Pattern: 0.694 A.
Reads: 3.5 A
